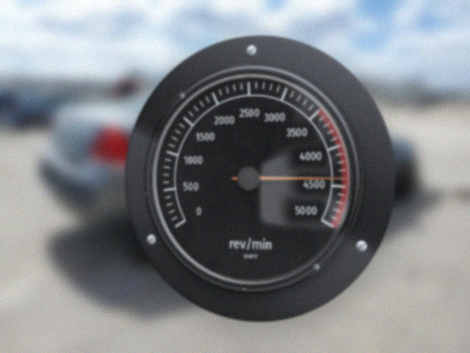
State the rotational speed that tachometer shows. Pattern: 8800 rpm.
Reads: 4400 rpm
